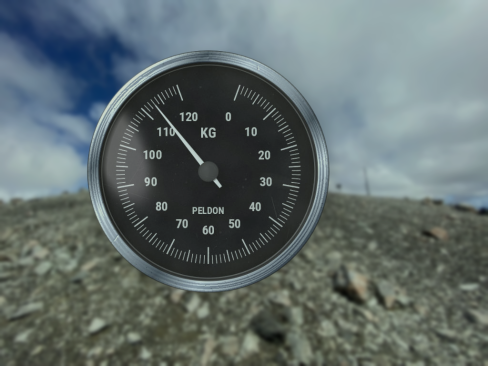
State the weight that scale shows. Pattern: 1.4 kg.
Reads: 113 kg
